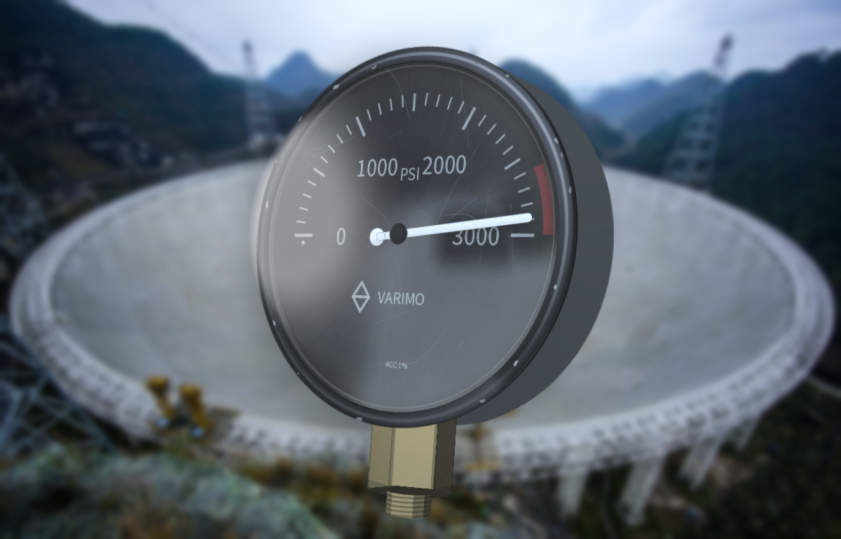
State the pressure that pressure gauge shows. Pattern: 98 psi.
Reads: 2900 psi
